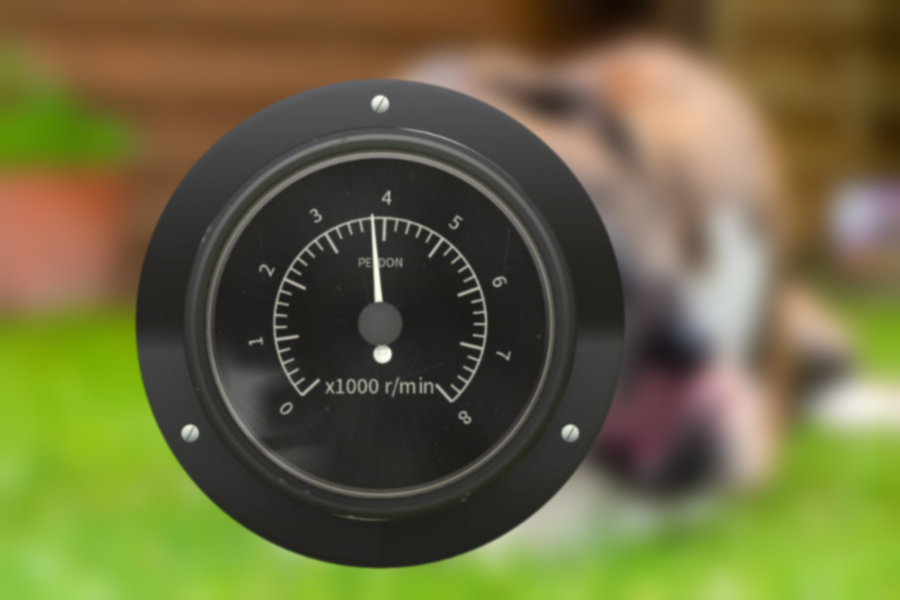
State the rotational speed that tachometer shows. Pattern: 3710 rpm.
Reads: 3800 rpm
